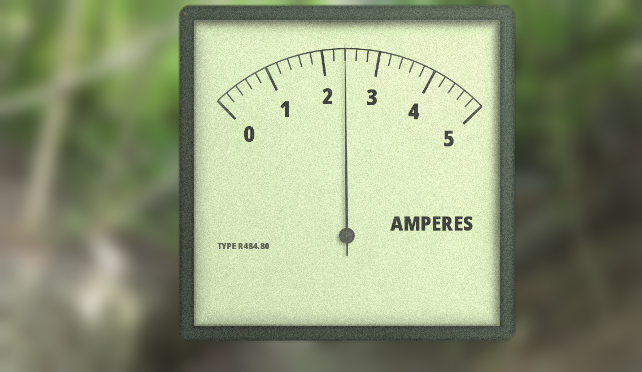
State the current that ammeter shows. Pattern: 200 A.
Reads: 2.4 A
